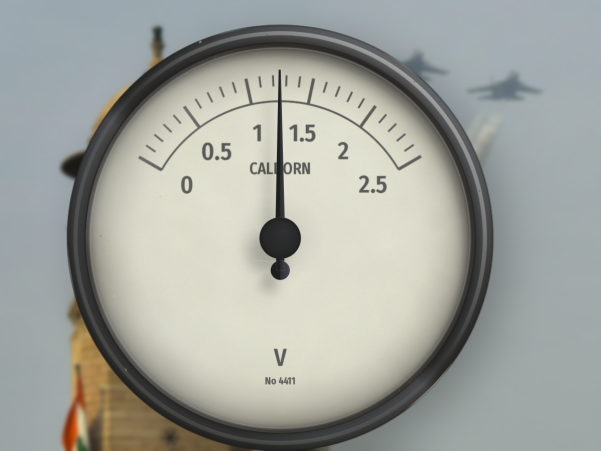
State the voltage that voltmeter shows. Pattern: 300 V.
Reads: 1.25 V
